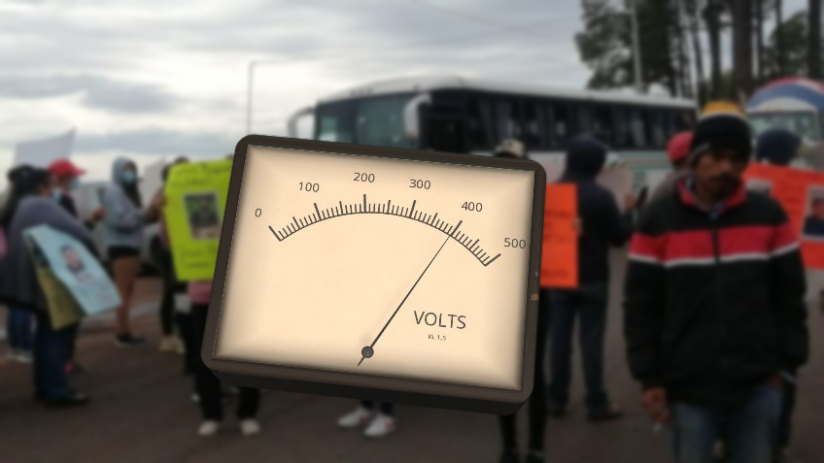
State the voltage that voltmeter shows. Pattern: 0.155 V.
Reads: 400 V
